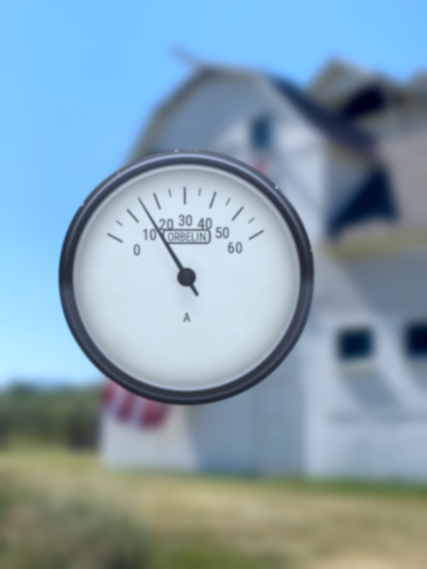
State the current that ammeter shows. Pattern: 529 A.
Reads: 15 A
